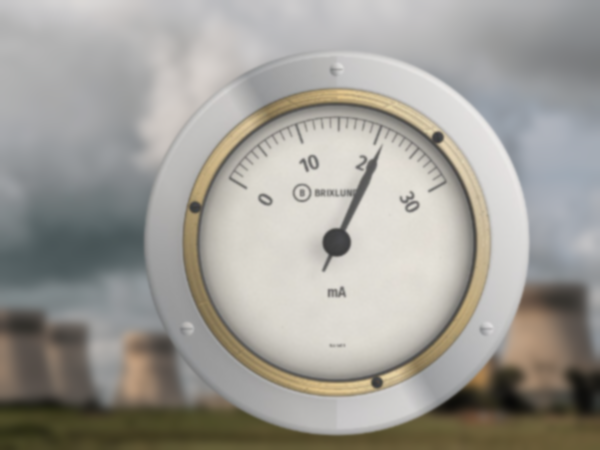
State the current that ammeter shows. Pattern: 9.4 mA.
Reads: 21 mA
